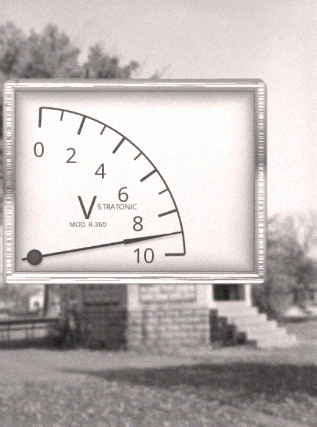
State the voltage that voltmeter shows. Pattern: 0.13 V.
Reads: 9 V
